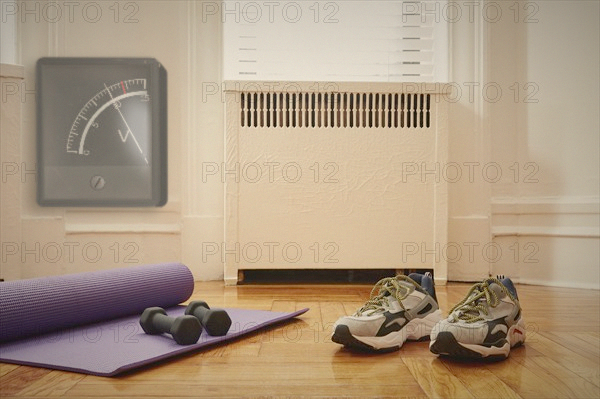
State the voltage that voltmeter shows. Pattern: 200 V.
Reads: 10 V
